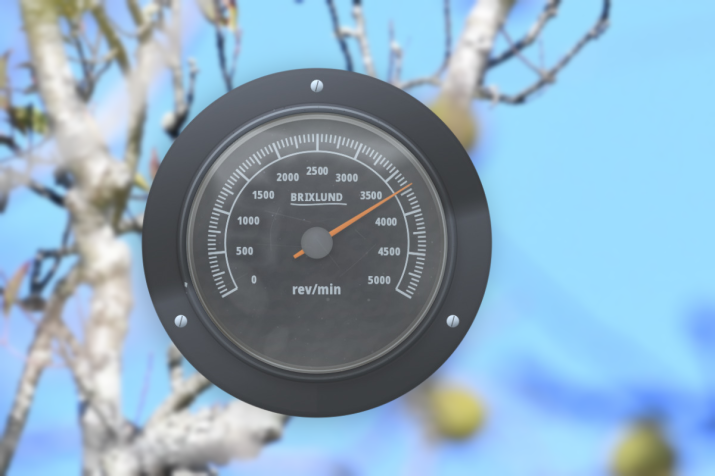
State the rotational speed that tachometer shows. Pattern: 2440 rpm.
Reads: 3700 rpm
